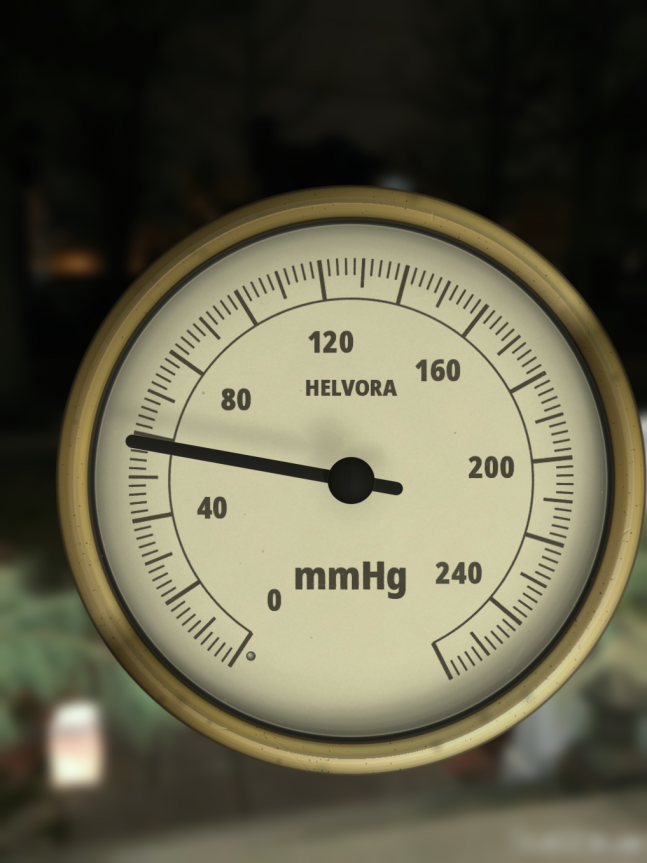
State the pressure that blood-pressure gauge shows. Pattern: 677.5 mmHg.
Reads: 58 mmHg
